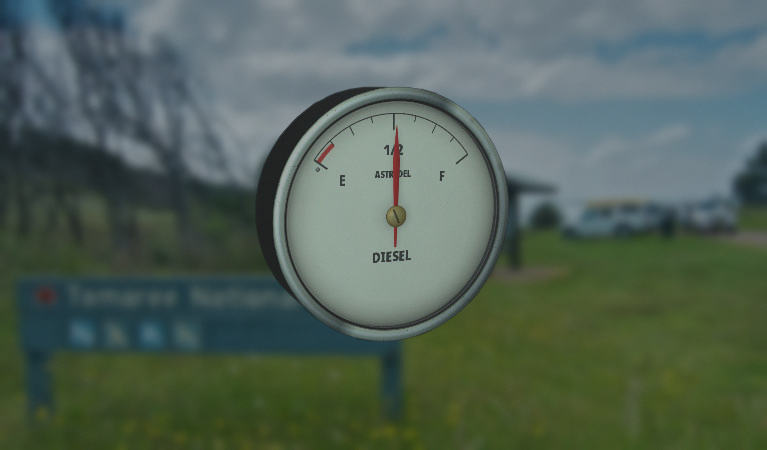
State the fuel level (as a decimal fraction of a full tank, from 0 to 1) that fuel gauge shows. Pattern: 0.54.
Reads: 0.5
